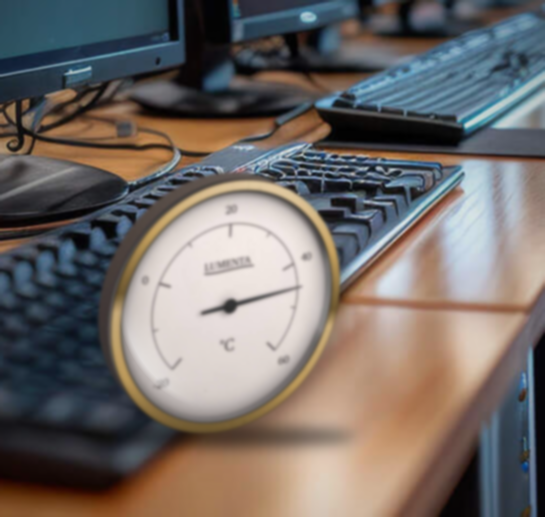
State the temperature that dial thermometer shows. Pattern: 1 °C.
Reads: 45 °C
